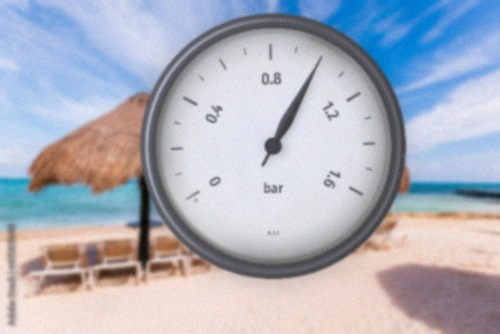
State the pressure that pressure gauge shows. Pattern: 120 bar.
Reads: 1 bar
